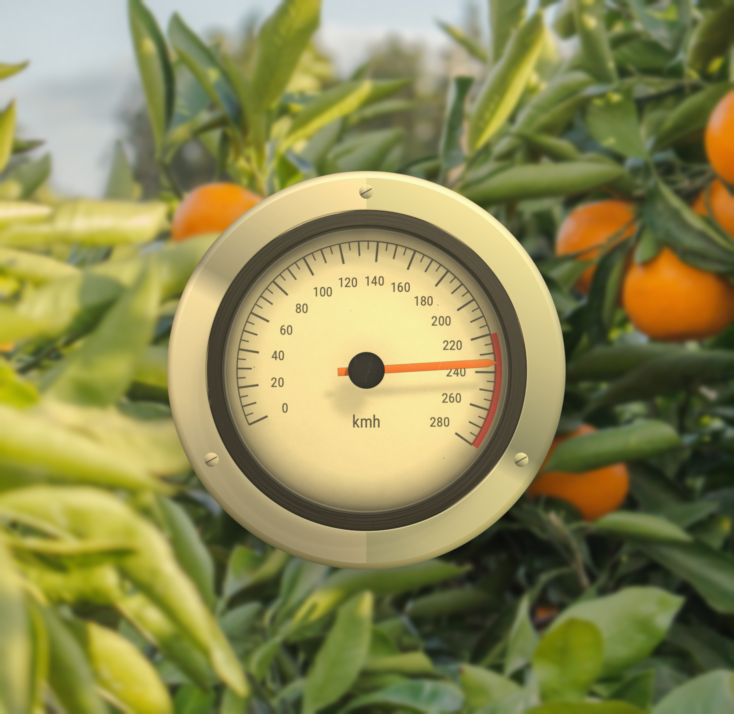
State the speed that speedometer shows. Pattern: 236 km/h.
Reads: 235 km/h
